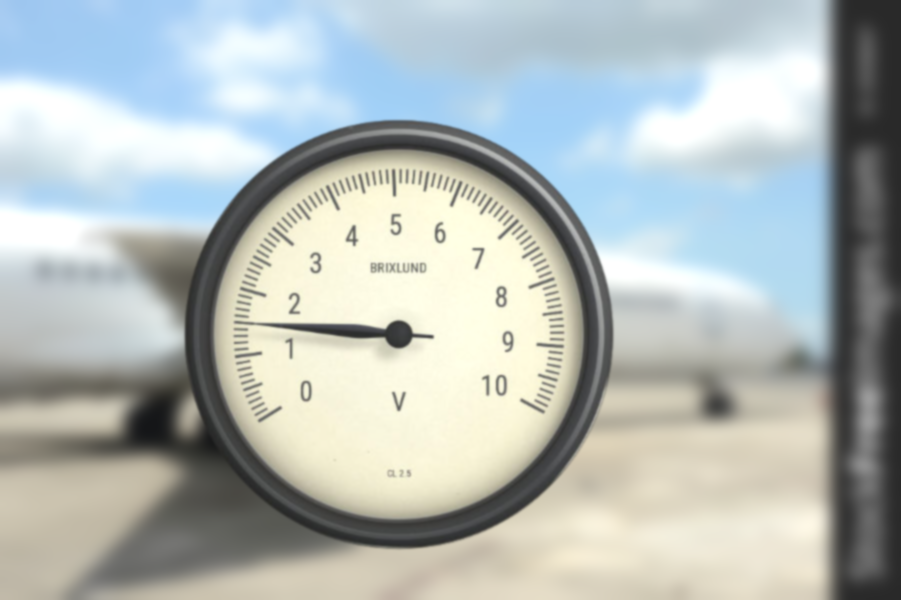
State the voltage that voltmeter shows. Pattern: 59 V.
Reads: 1.5 V
